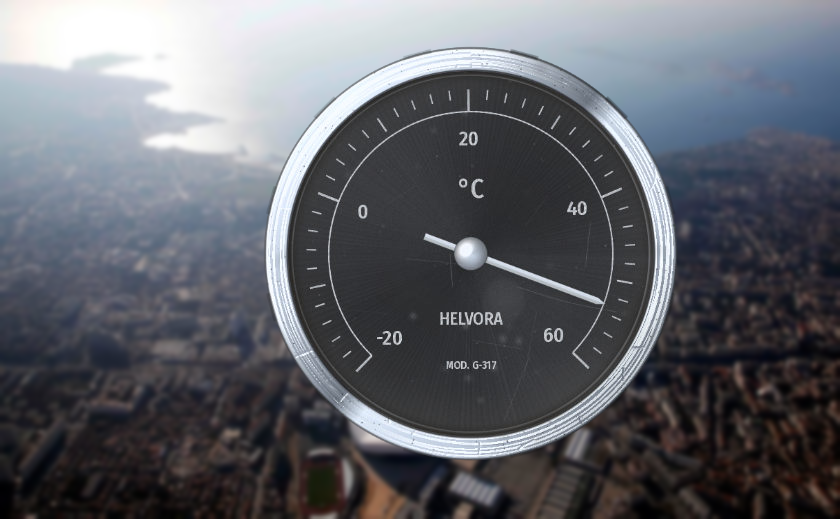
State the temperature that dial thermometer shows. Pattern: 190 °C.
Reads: 53 °C
